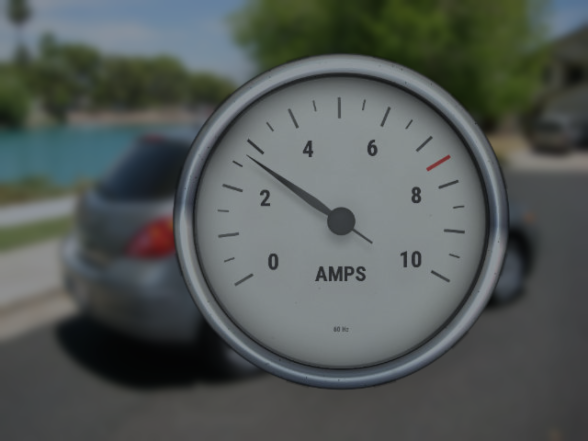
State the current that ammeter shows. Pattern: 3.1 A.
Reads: 2.75 A
